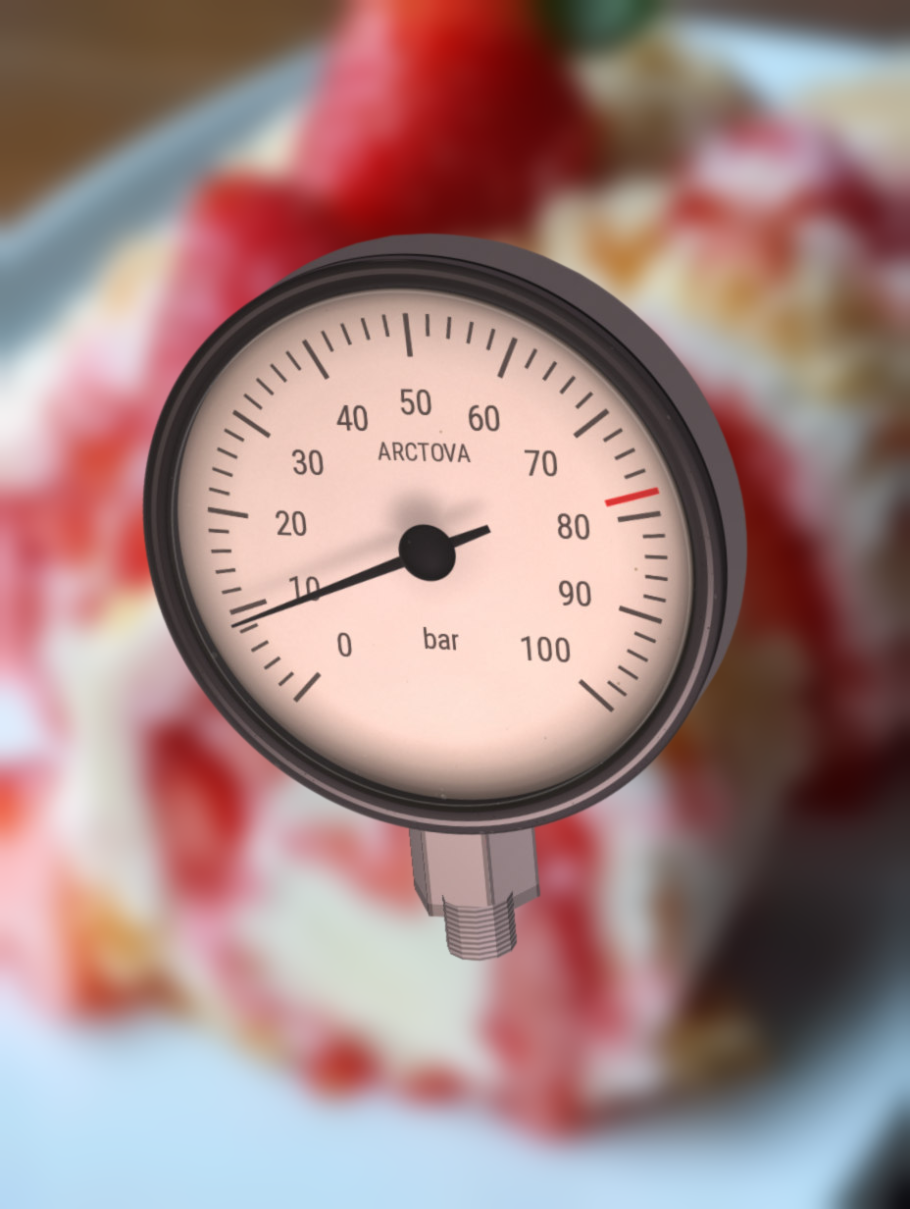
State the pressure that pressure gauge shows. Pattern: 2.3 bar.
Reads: 9 bar
